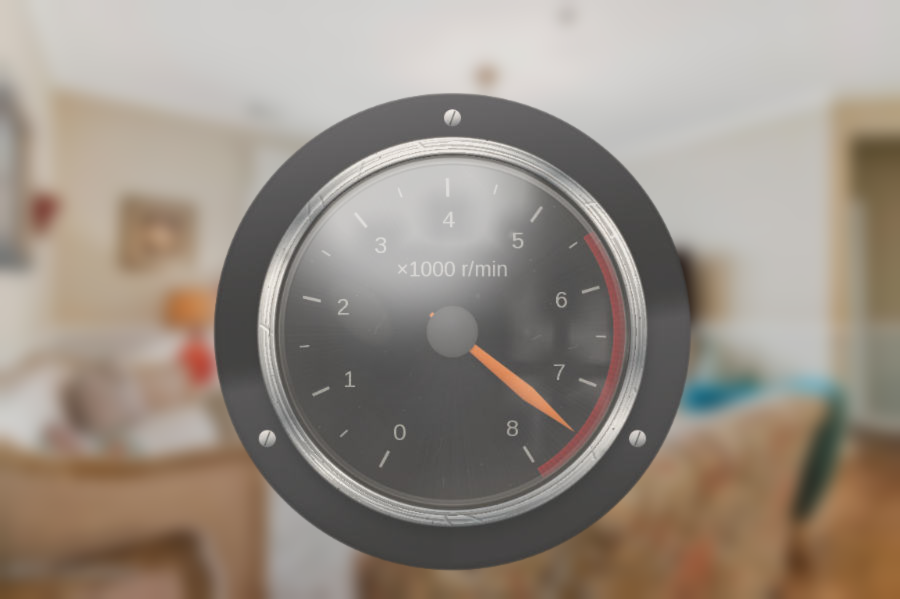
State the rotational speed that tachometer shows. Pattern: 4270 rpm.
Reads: 7500 rpm
